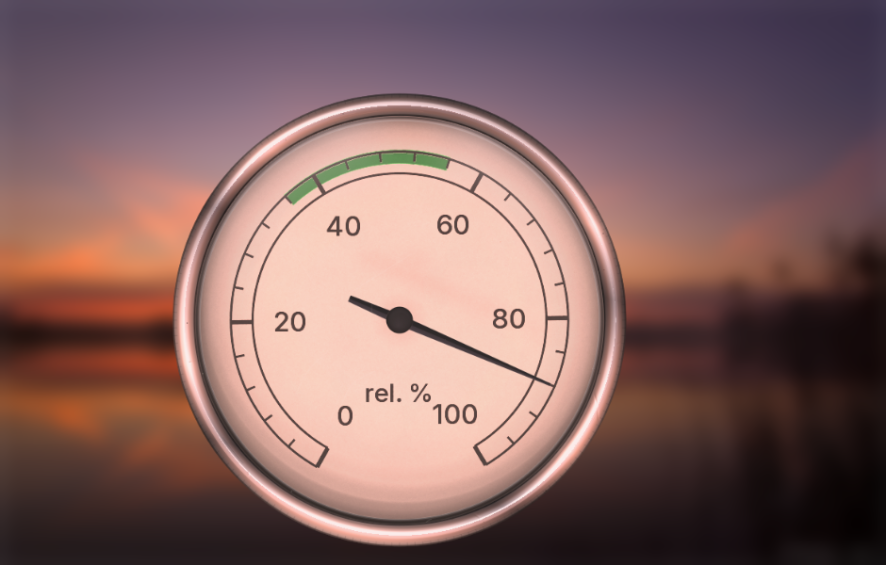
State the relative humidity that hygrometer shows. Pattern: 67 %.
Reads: 88 %
